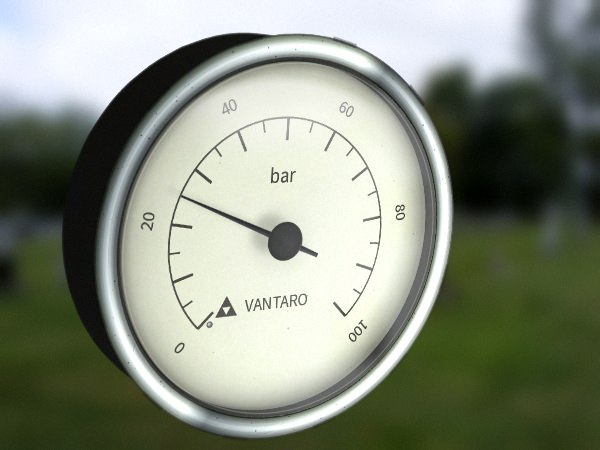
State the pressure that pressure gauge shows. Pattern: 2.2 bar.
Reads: 25 bar
